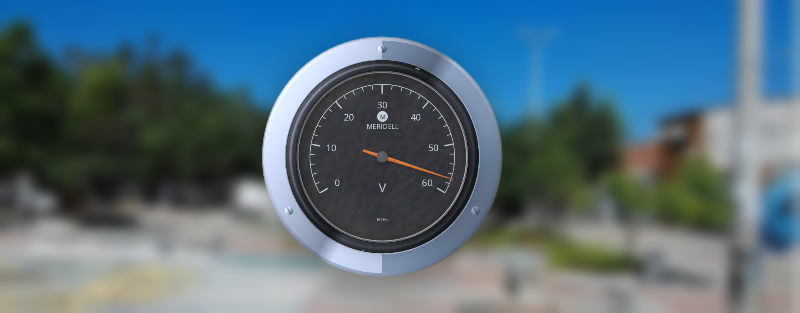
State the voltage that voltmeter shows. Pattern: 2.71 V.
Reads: 57 V
